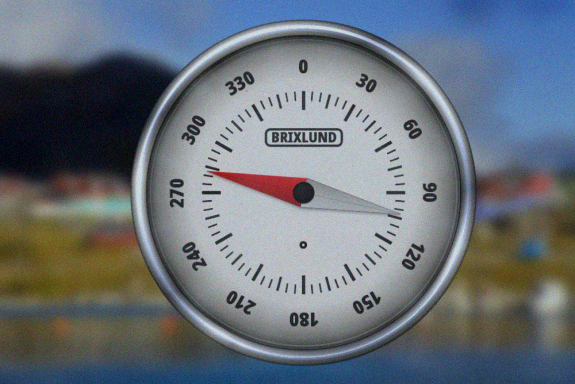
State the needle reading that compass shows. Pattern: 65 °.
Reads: 282.5 °
